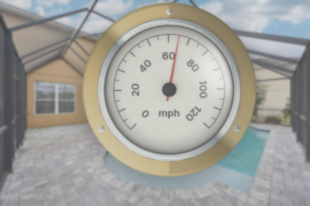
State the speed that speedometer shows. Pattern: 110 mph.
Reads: 65 mph
